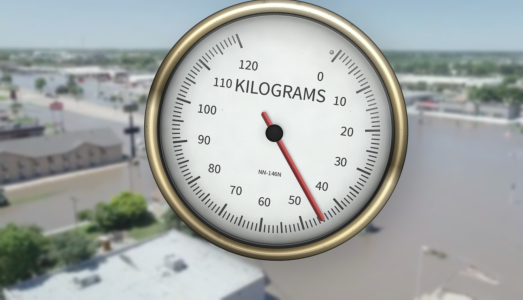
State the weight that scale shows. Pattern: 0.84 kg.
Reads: 45 kg
